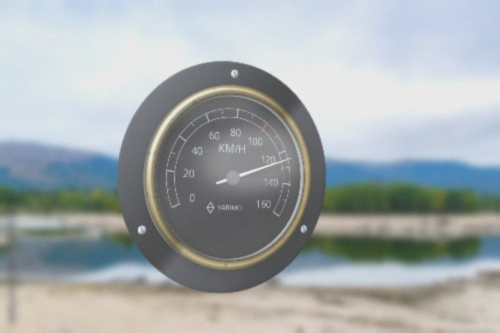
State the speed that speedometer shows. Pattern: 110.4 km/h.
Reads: 125 km/h
